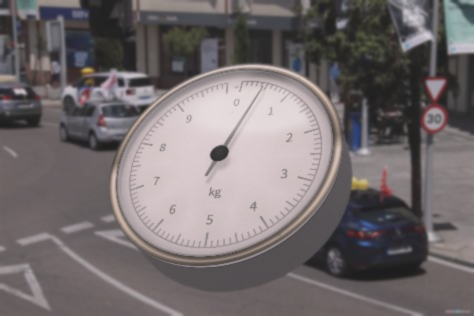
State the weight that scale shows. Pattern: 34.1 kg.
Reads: 0.5 kg
